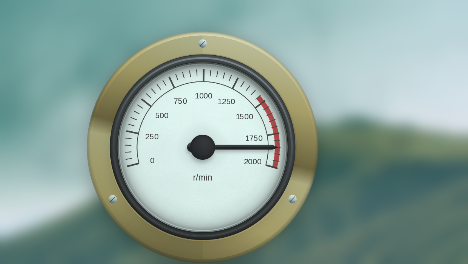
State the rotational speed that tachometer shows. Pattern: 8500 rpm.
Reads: 1850 rpm
